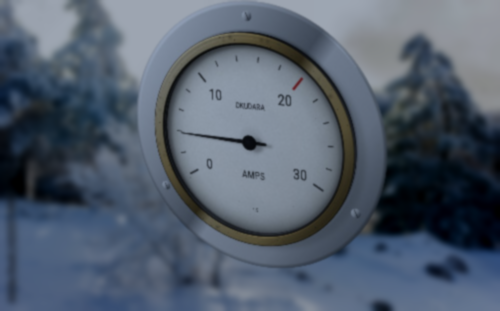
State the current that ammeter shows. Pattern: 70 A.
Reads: 4 A
